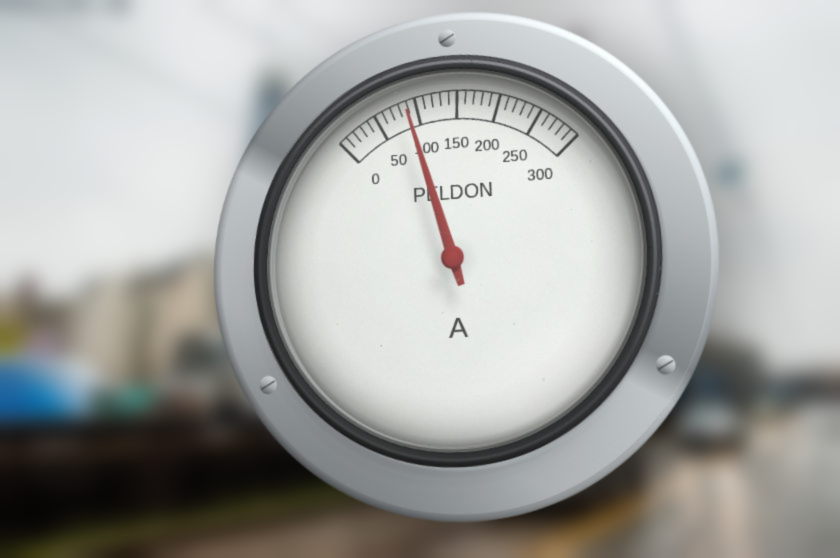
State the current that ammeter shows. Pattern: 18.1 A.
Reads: 90 A
